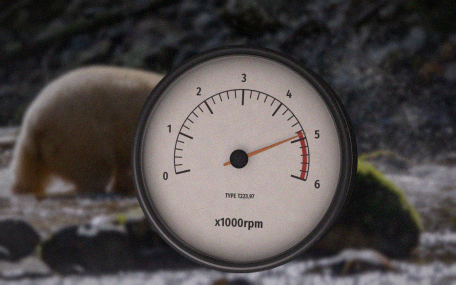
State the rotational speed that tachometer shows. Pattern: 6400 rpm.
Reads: 4900 rpm
